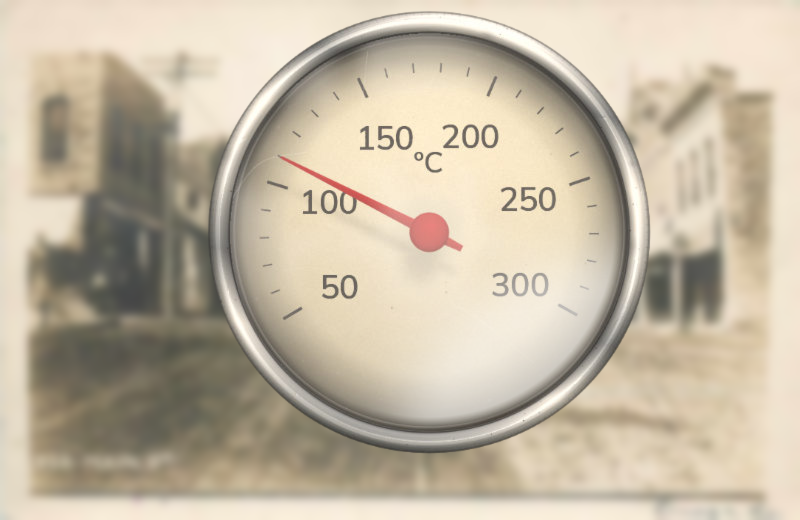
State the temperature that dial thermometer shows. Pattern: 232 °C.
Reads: 110 °C
